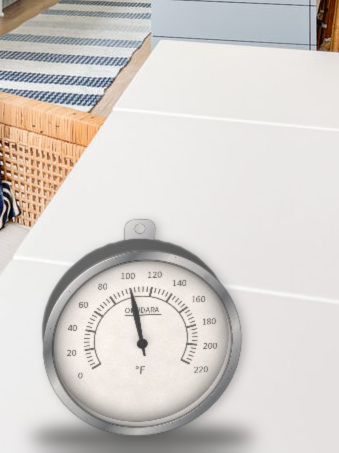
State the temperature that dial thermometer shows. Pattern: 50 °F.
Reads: 100 °F
